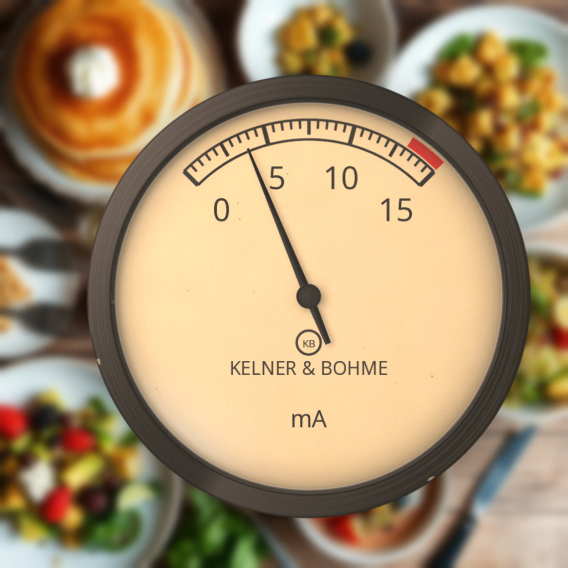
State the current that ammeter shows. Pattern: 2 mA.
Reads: 3.75 mA
